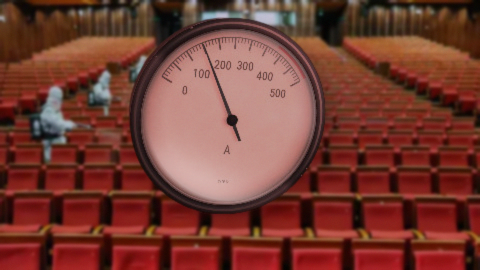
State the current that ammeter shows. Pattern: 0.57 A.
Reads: 150 A
